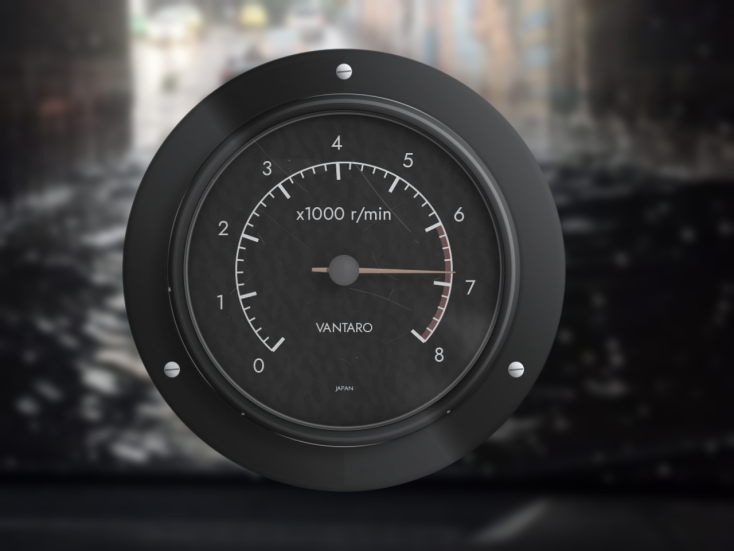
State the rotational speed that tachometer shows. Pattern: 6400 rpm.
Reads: 6800 rpm
